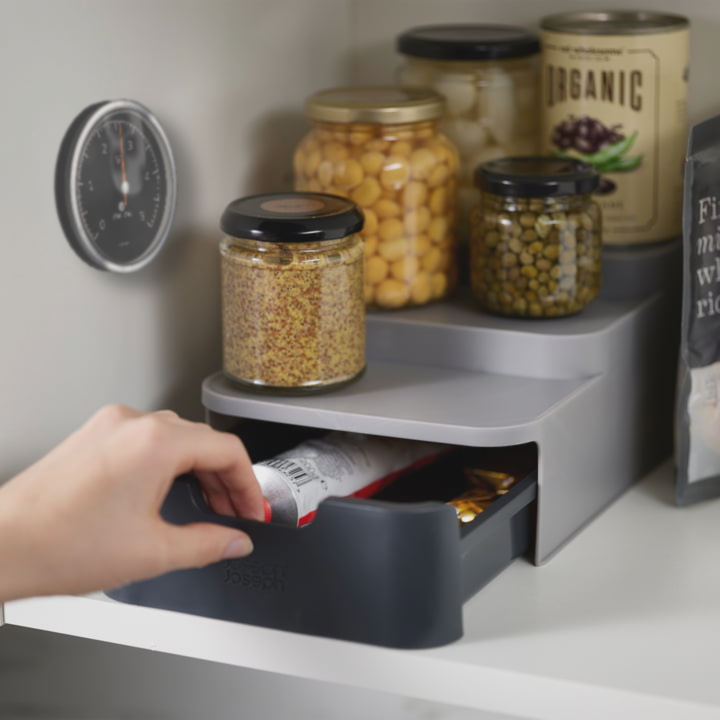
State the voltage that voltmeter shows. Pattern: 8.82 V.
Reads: 2.5 V
